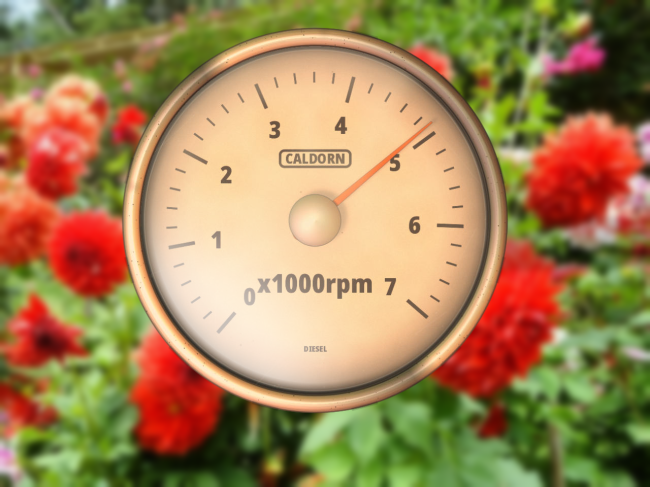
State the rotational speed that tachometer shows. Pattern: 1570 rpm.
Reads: 4900 rpm
